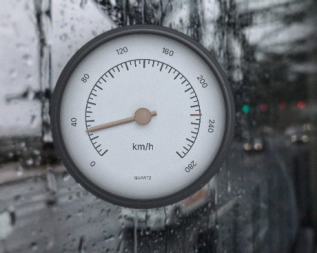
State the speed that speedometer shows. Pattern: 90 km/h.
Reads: 30 km/h
